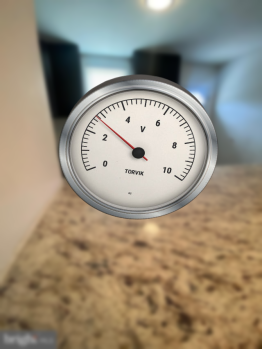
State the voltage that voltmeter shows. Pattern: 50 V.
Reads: 2.8 V
